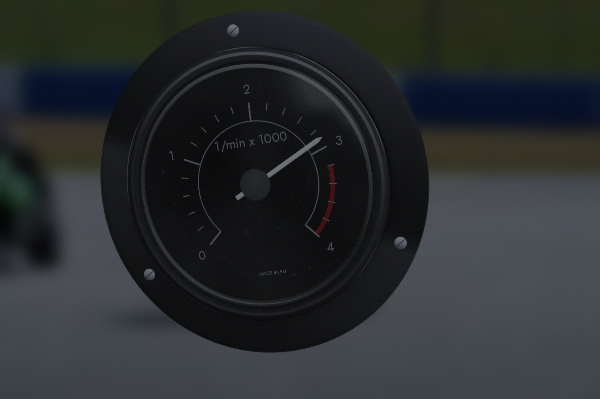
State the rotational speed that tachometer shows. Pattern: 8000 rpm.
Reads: 2900 rpm
